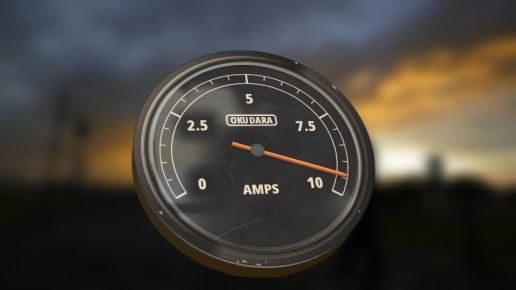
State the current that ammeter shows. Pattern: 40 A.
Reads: 9.5 A
